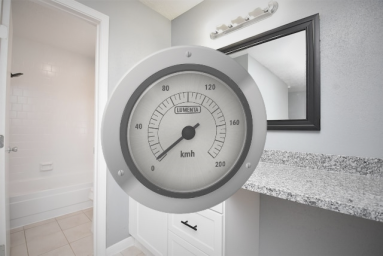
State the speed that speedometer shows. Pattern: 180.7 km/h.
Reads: 5 km/h
